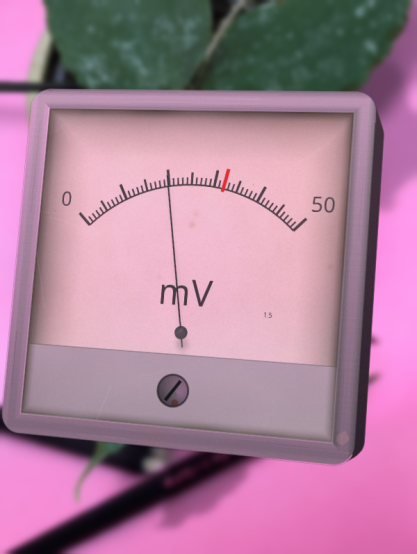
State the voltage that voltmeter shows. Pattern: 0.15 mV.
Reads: 20 mV
